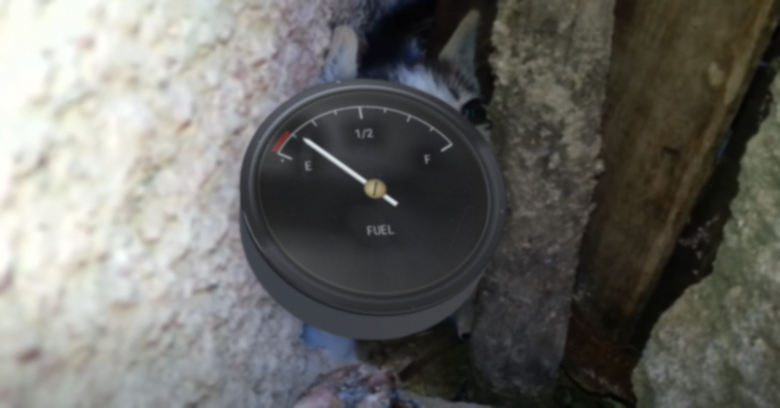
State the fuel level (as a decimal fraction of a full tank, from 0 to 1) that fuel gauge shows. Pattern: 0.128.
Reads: 0.125
